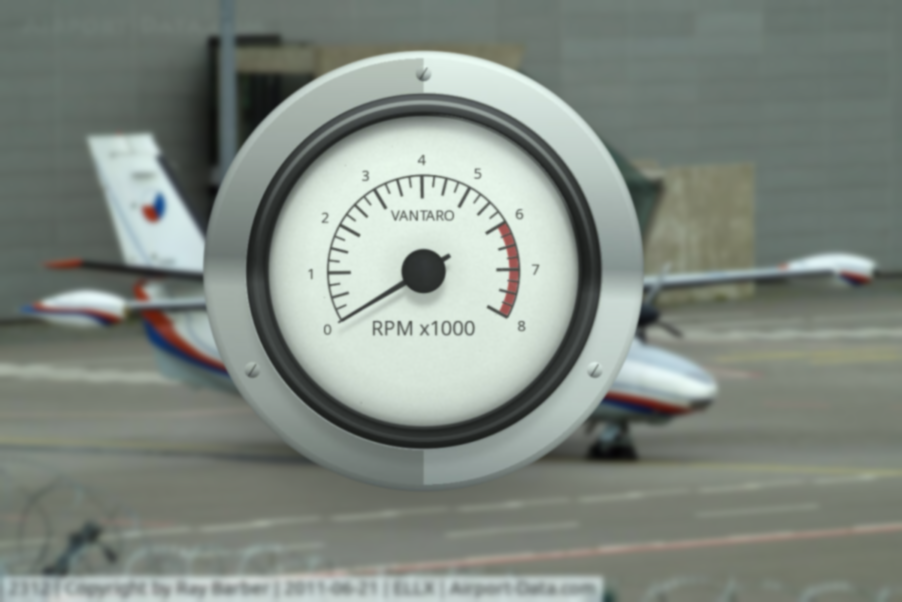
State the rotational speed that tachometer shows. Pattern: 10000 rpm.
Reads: 0 rpm
